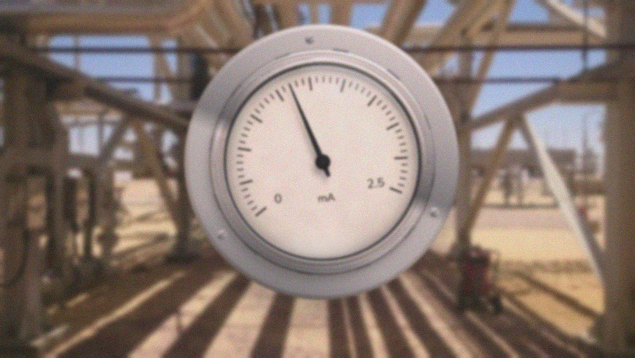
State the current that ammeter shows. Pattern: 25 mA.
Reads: 1.1 mA
